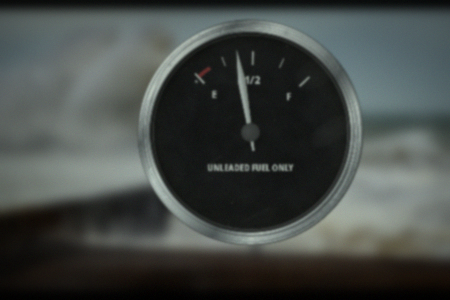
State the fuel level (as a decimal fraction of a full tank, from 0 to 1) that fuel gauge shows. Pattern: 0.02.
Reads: 0.375
